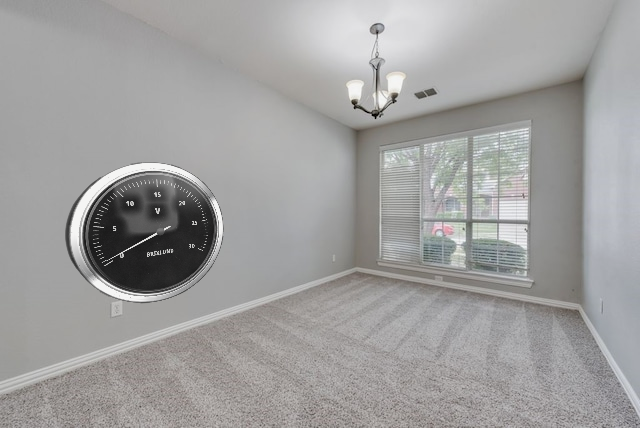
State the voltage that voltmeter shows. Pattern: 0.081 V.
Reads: 0.5 V
